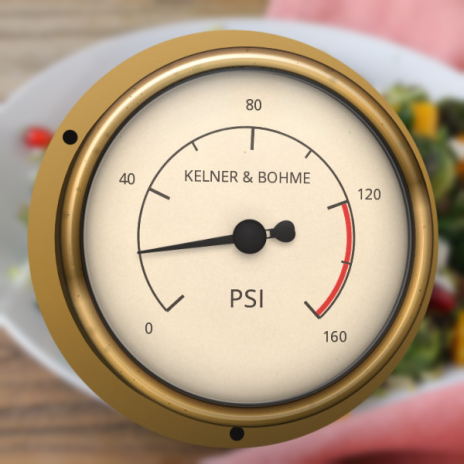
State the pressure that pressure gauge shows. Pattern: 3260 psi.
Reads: 20 psi
